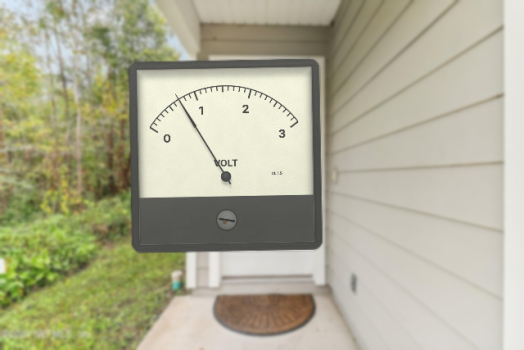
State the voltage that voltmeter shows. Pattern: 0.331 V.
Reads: 0.7 V
